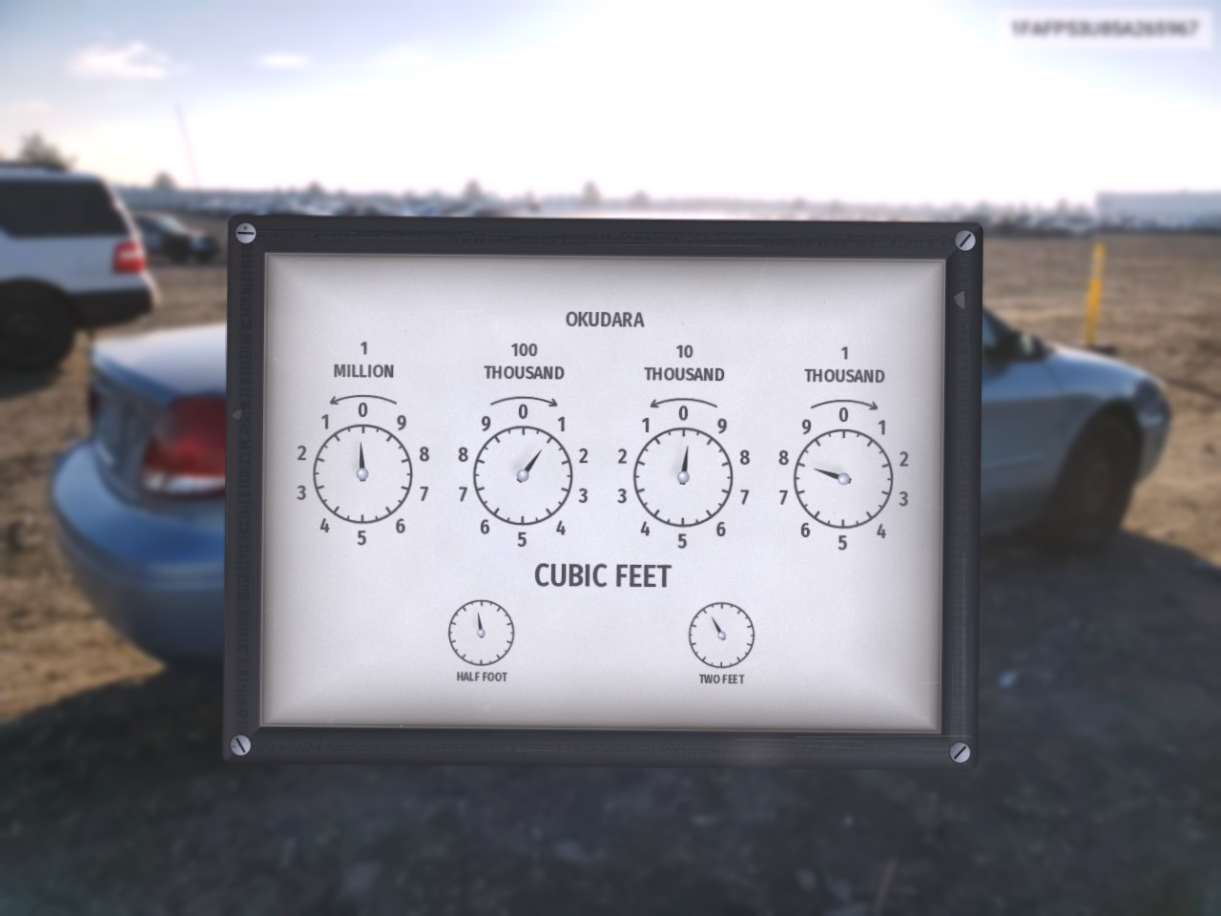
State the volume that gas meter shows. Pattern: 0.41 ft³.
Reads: 9800 ft³
